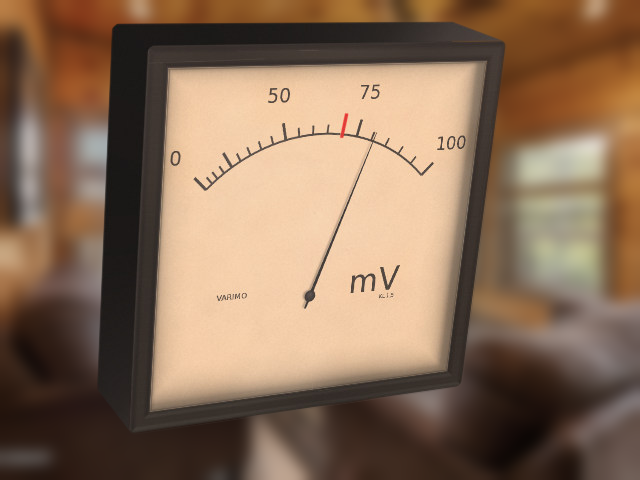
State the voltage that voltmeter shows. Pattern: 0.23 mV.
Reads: 80 mV
